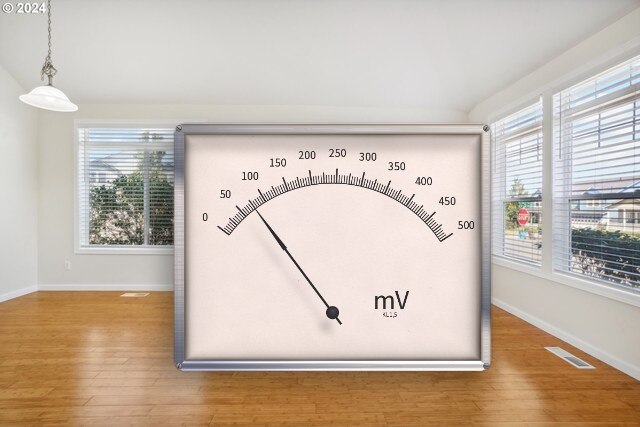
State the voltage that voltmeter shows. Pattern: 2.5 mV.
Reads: 75 mV
